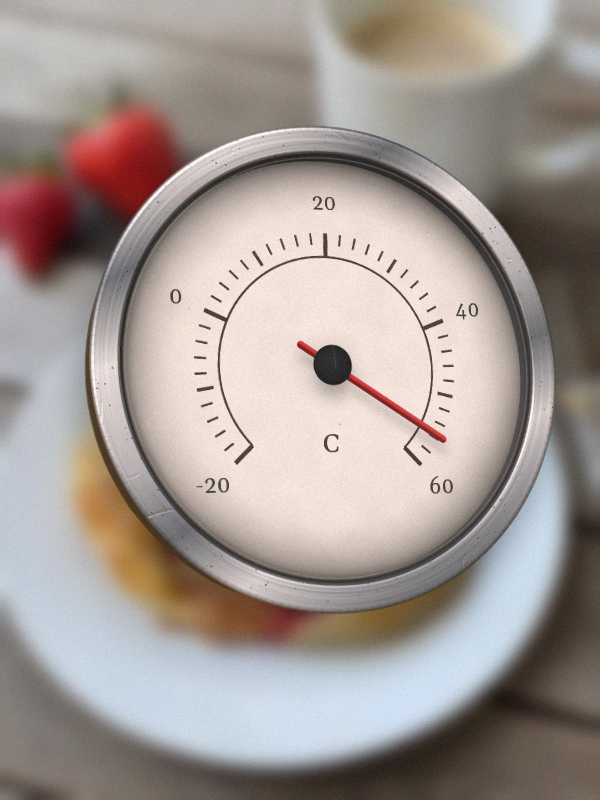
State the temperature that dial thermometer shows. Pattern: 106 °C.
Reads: 56 °C
